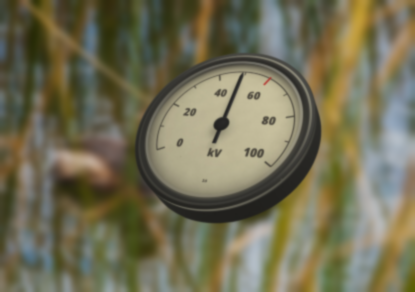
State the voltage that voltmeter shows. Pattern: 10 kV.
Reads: 50 kV
